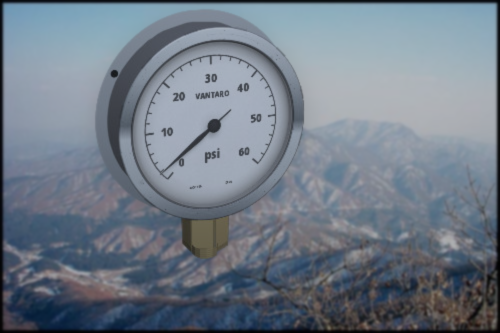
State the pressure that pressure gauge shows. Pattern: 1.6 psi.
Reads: 2 psi
